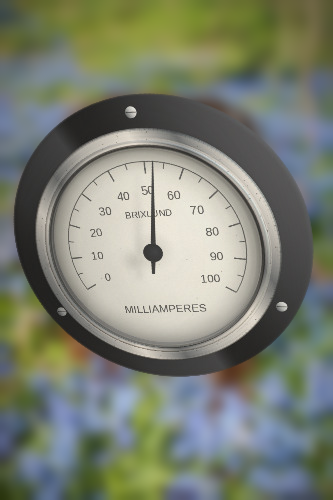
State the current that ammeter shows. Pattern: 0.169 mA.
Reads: 52.5 mA
